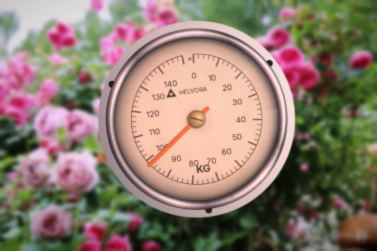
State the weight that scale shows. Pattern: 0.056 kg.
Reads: 98 kg
